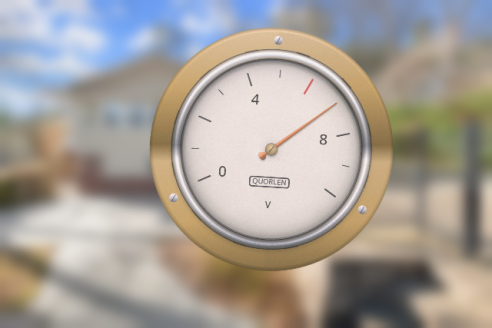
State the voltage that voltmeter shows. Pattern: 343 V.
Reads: 7 V
